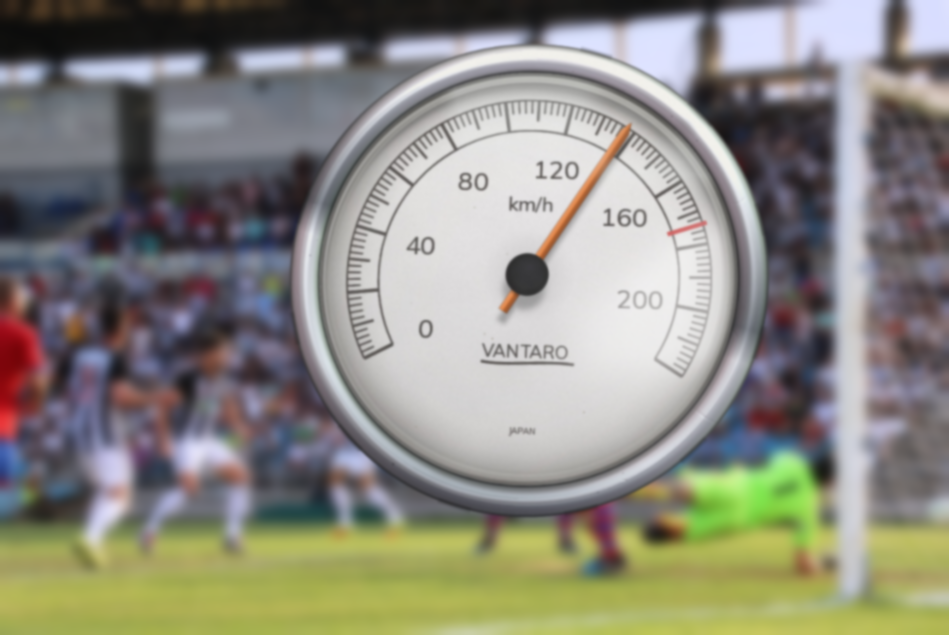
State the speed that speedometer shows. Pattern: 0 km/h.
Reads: 138 km/h
